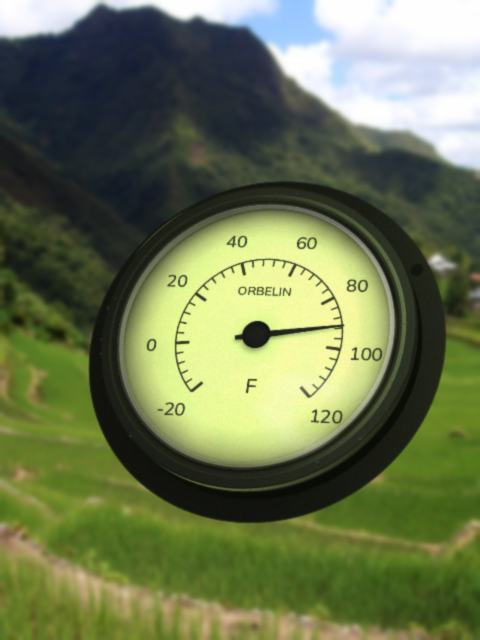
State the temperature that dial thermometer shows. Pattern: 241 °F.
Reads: 92 °F
